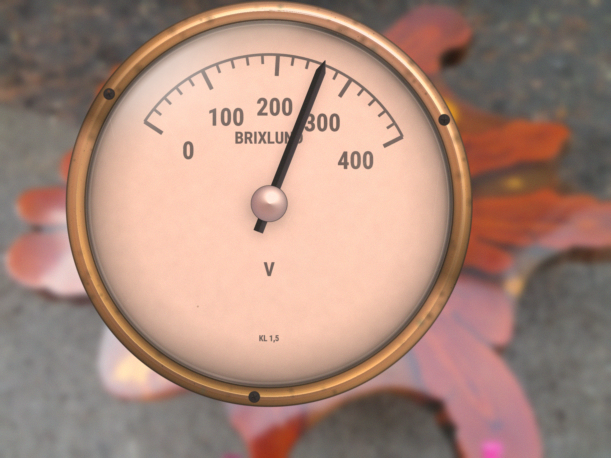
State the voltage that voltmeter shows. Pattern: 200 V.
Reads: 260 V
